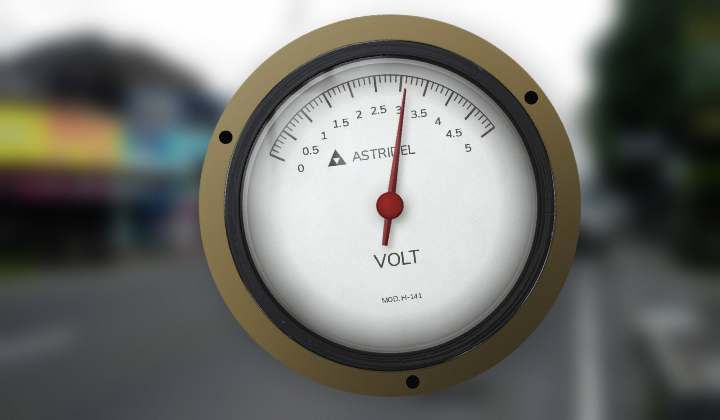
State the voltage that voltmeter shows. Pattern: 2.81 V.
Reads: 3.1 V
